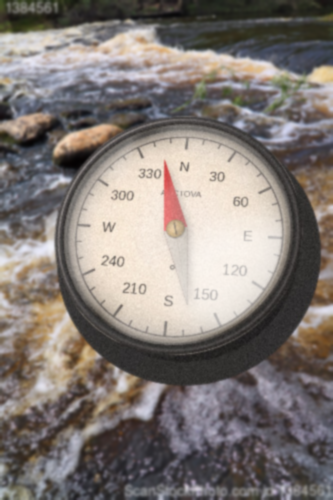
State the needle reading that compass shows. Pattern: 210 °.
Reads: 345 °
